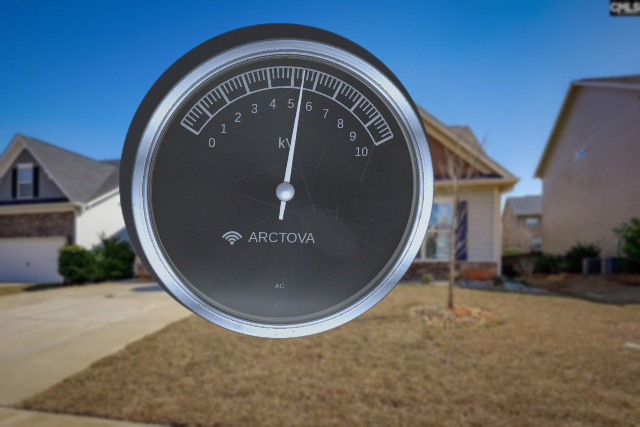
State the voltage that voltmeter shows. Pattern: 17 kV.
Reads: 5.4 kV
